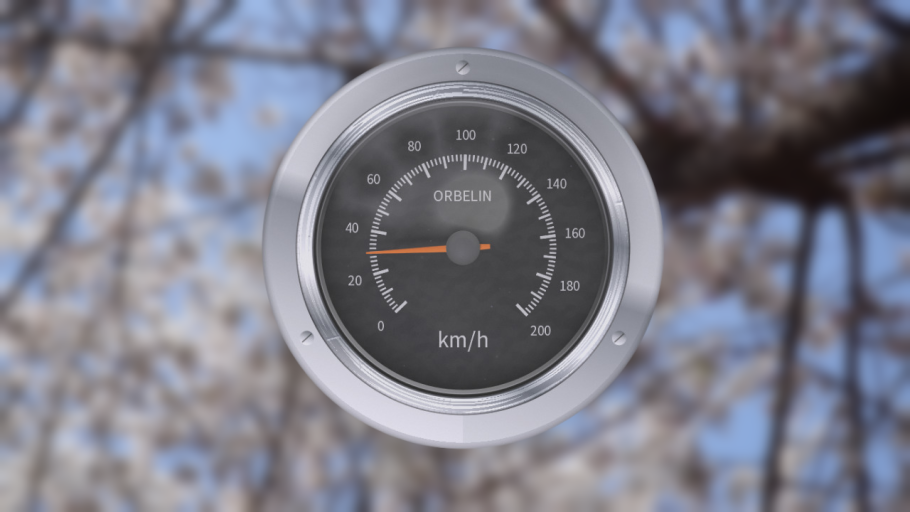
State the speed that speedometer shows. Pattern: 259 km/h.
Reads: 30 km/h
